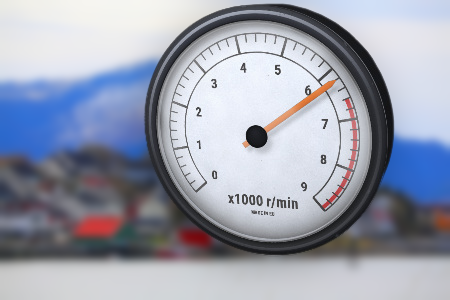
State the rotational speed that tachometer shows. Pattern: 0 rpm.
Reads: 6200 rpm
